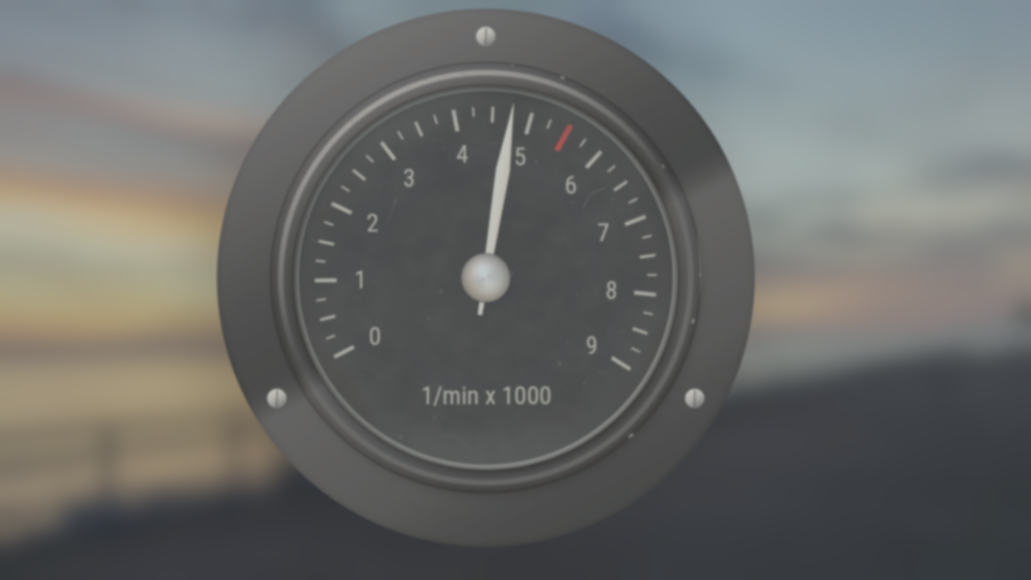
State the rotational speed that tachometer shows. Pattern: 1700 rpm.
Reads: 4750 rpm
